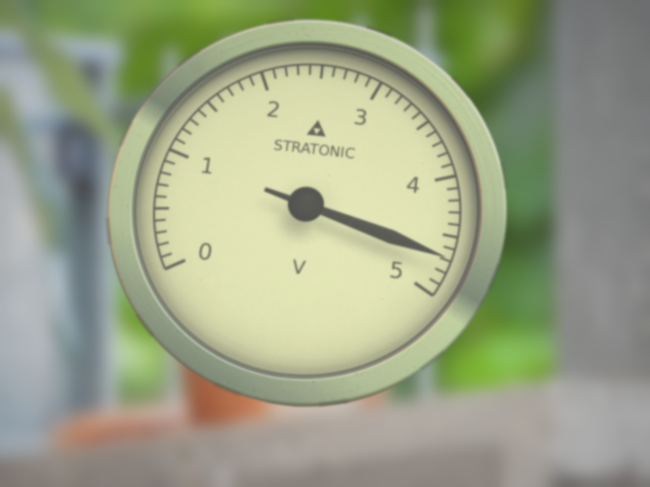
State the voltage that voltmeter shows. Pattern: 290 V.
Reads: 4.7 V
